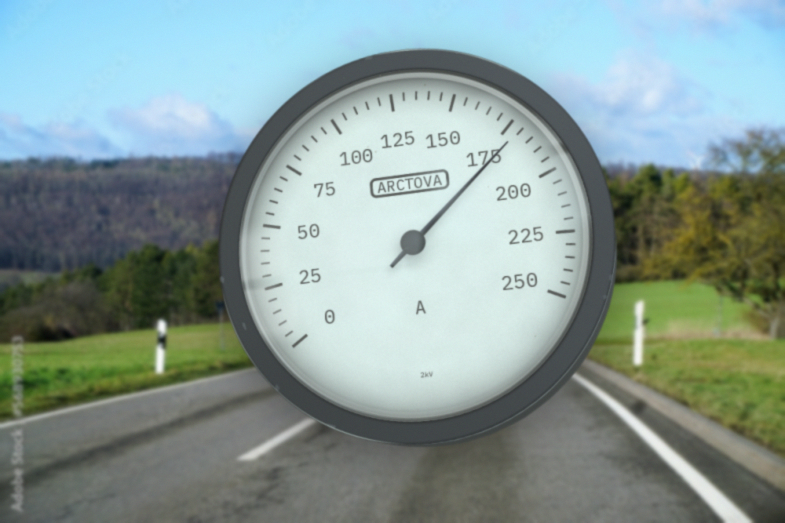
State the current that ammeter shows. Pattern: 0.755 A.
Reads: 180 A
